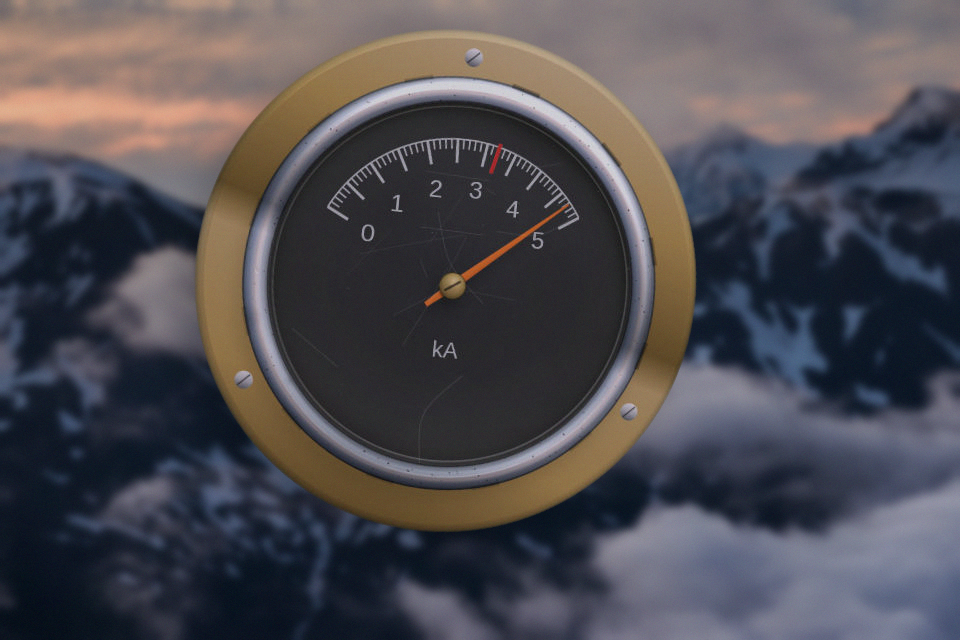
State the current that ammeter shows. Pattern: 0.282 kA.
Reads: 4.7 kA
